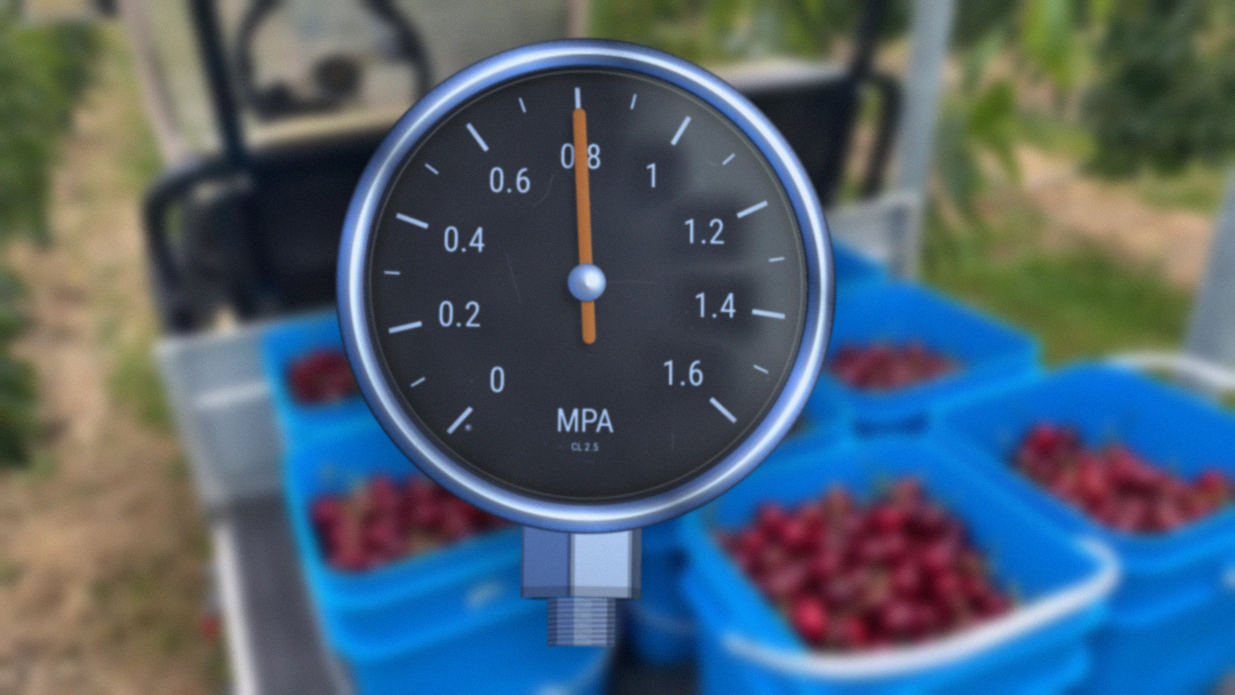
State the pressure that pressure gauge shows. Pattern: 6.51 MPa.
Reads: 0.8 MPa
